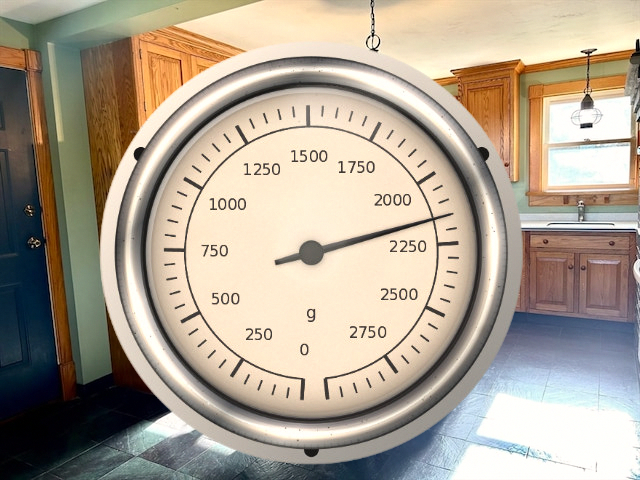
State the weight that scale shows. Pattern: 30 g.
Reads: 2150 g
